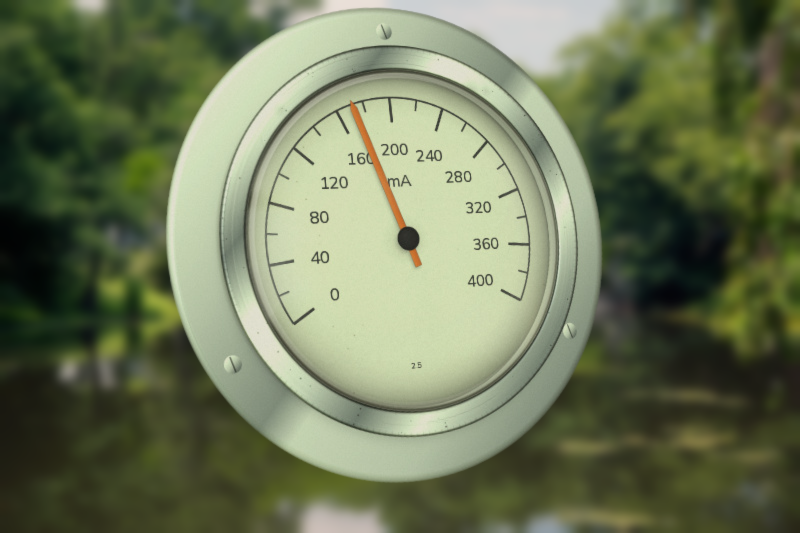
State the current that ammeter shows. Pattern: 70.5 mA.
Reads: 170 mA
